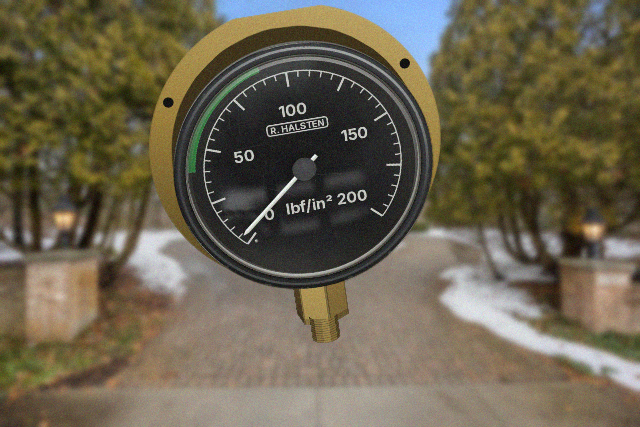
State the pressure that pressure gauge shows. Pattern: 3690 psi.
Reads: 5 psi
